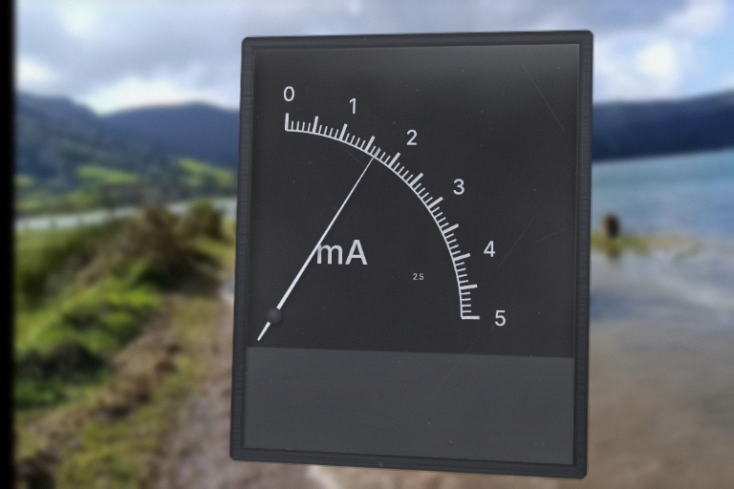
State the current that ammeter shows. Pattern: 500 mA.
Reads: 1.7 mA
